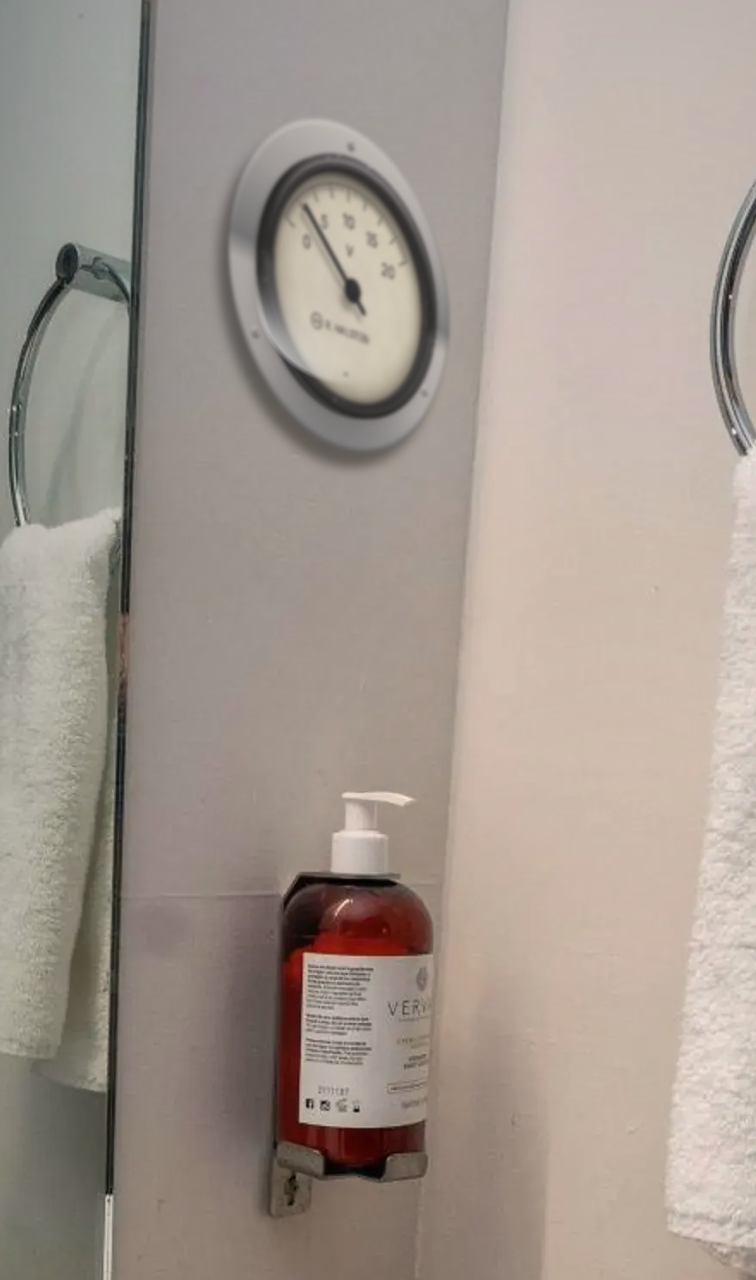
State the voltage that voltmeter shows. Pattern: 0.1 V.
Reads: 2.5 V
